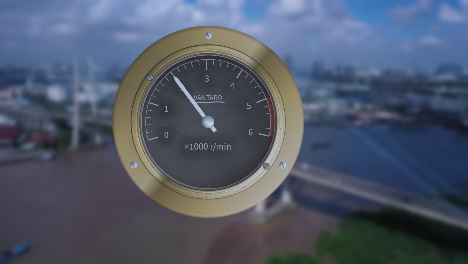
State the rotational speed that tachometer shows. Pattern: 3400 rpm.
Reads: 2000 rpm
